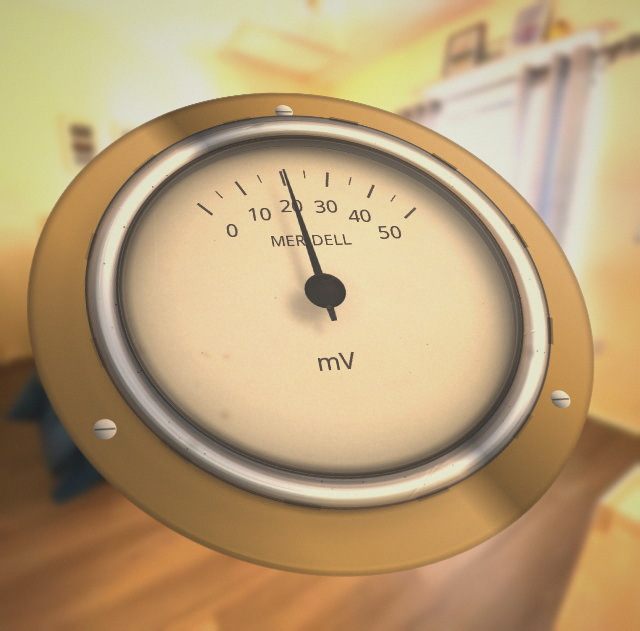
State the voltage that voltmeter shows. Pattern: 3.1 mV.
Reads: 20 mV
